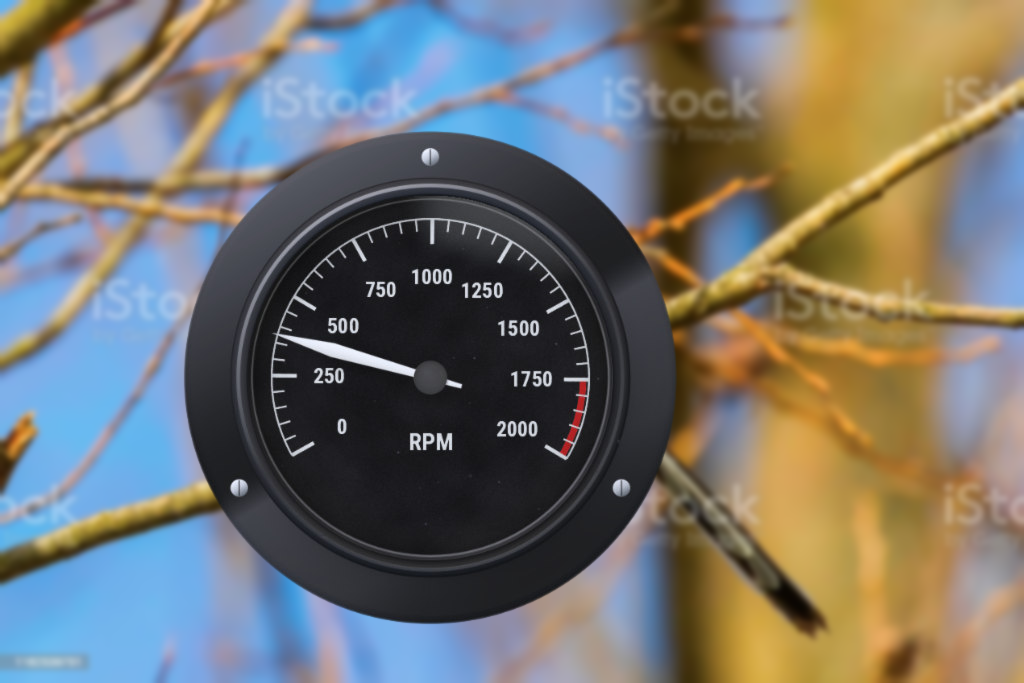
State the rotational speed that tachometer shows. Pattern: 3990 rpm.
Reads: 375 rpm
